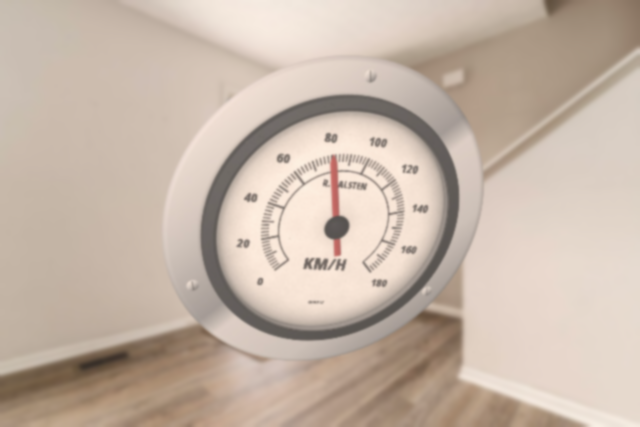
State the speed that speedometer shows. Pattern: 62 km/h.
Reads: 80 km/h
